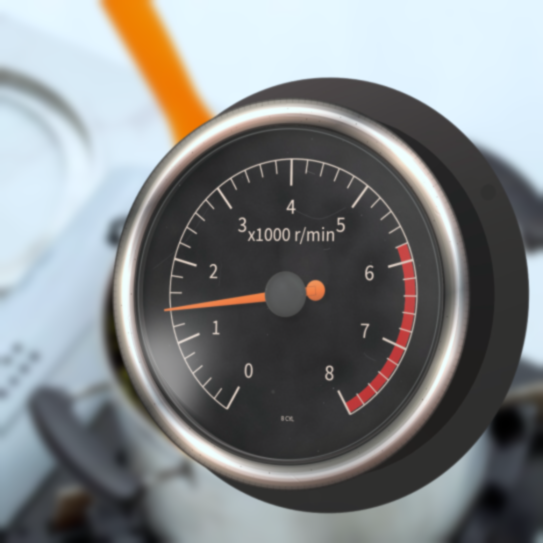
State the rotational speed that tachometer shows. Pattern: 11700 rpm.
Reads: 1400 rpm
